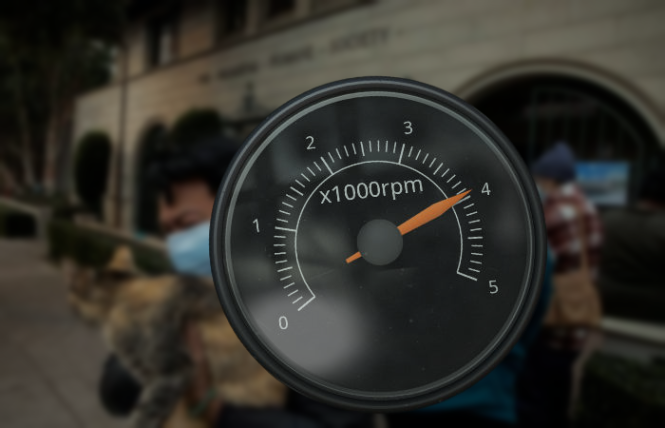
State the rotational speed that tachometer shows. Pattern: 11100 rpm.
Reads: 3950 rpm
